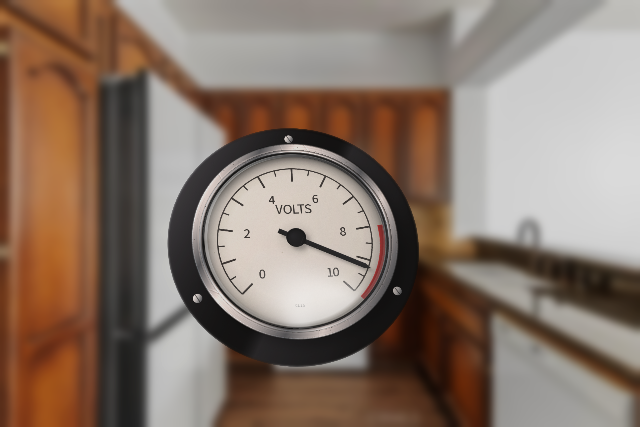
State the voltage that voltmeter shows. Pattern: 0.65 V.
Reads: 9.25 V
